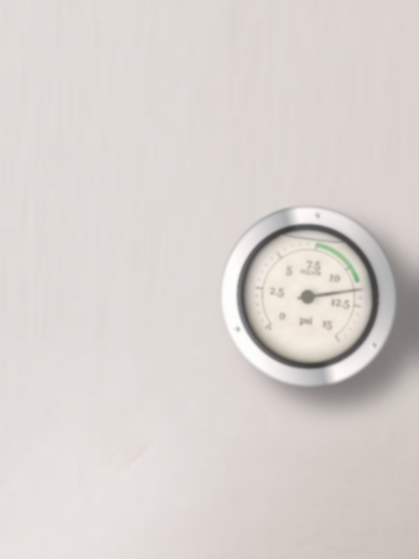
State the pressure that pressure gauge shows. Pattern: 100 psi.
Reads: 11.5 psi
